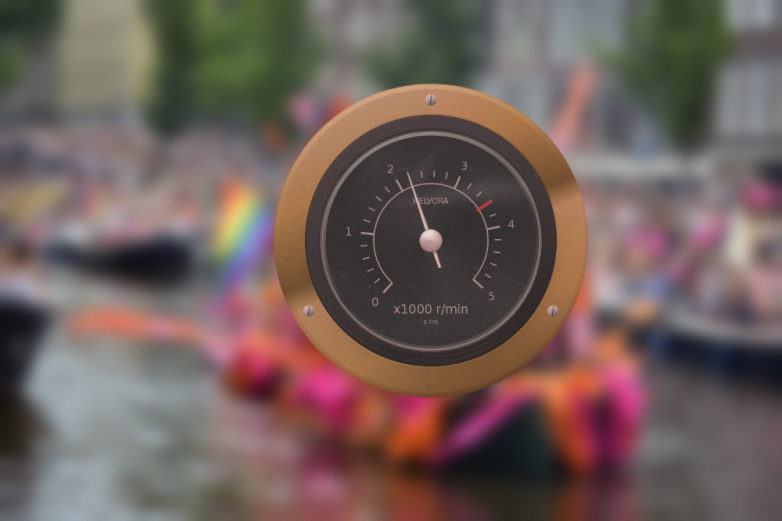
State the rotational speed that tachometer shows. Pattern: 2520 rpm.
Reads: 2200 rpm
